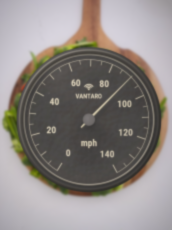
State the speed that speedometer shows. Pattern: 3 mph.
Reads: 90 mph
